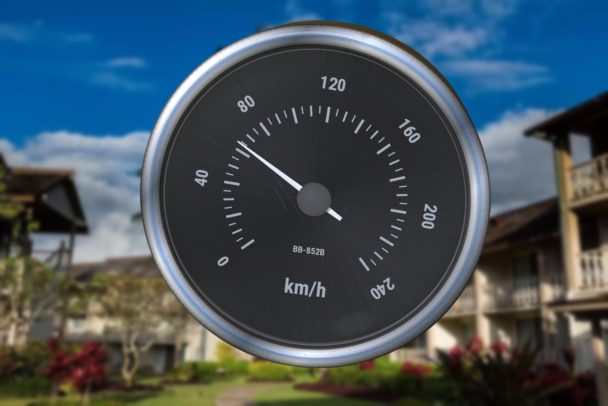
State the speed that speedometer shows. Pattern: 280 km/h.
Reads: 65 km/h
